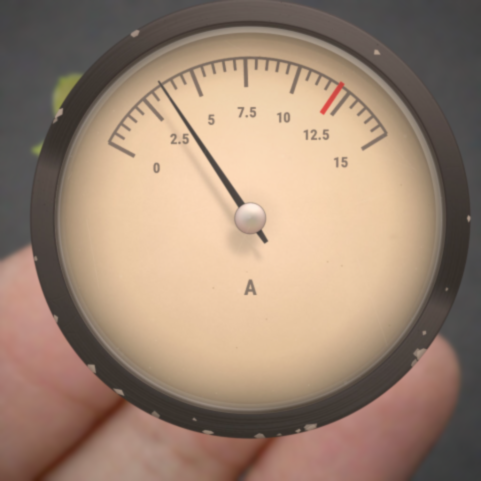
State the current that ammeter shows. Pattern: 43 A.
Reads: 3.5 A
